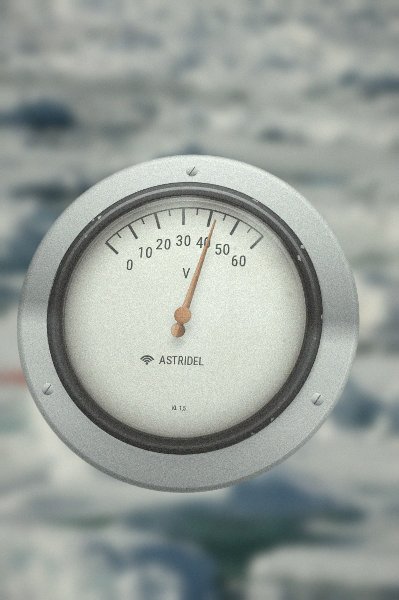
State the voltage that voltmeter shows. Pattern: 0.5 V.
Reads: 42.5 V
